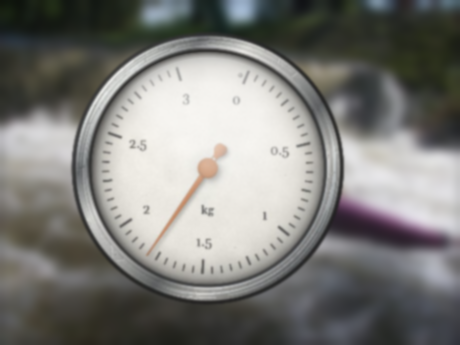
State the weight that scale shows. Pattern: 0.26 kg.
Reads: 1.8 kg
